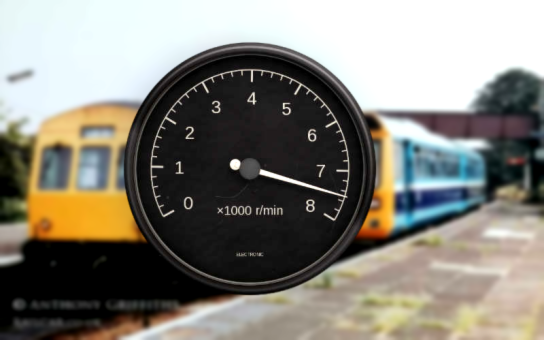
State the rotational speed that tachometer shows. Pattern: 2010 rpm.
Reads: 7500 rpm
